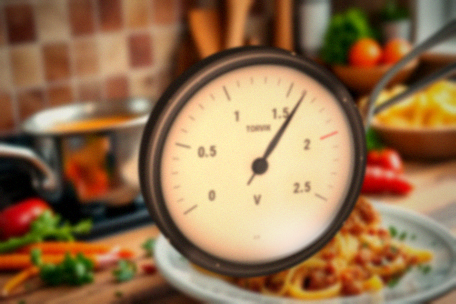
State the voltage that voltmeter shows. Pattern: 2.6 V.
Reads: 1.6 V
